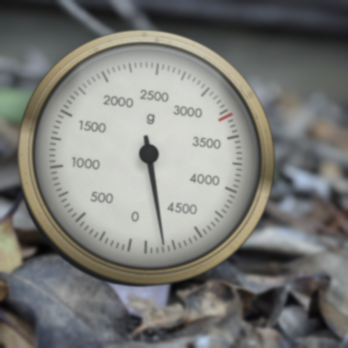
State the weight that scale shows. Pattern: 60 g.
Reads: 4850 g
